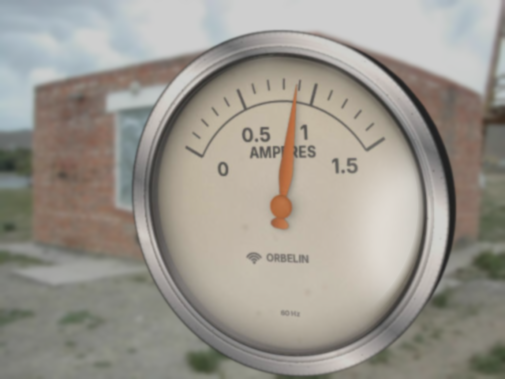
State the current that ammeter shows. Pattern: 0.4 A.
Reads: 0.9 A
